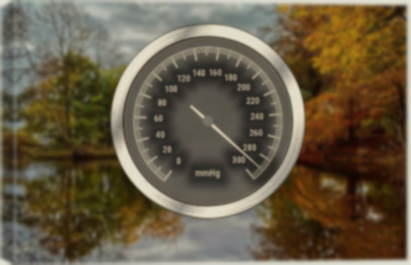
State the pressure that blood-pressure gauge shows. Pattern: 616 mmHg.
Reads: 290 mmHg
